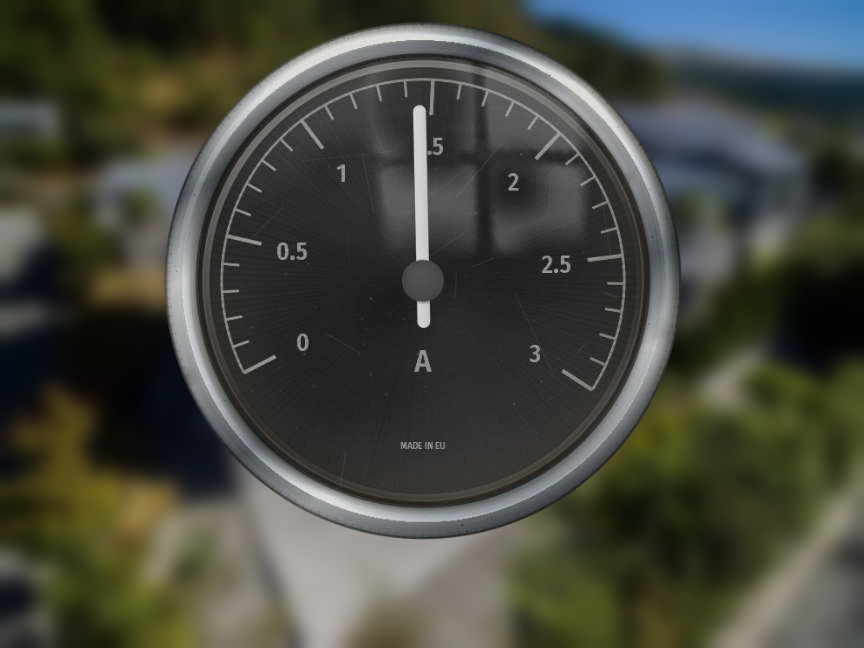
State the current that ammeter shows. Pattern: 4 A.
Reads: 1.45 A
